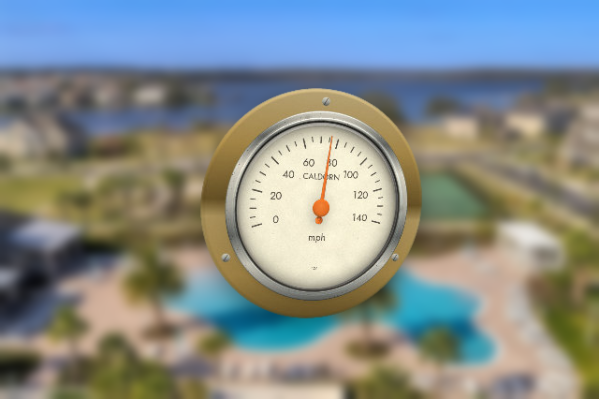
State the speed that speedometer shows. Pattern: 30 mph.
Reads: 75 mph
